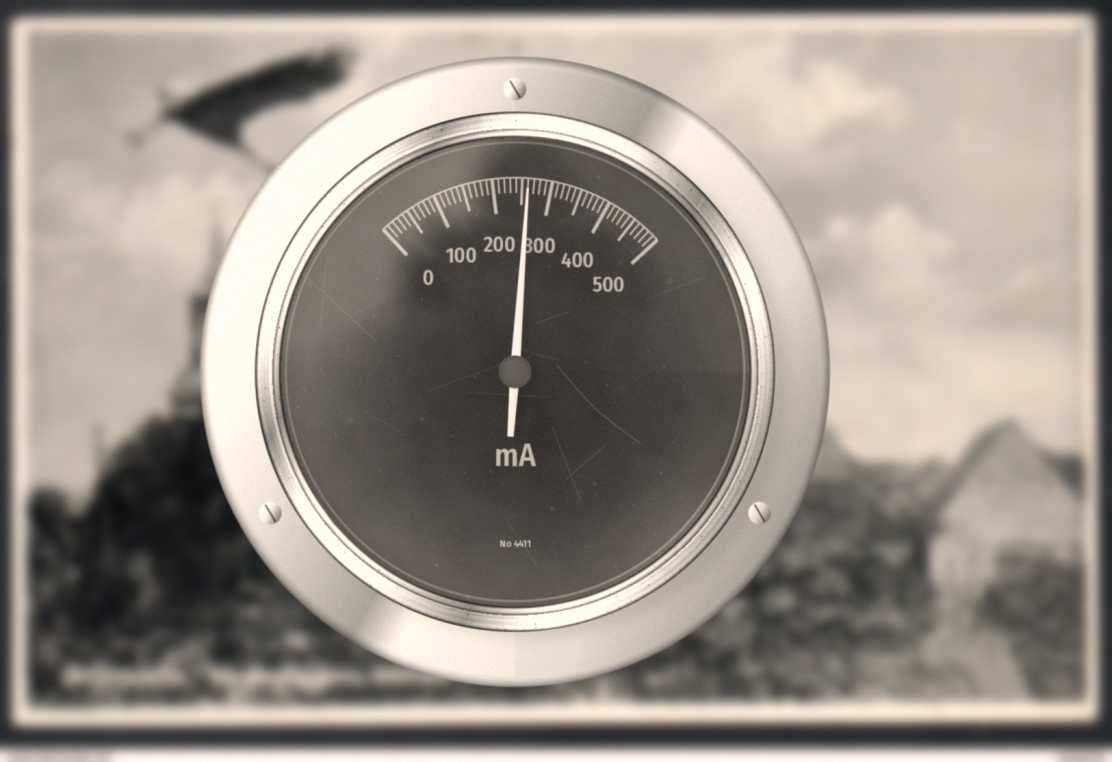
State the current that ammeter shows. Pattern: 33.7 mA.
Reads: 260 mA
